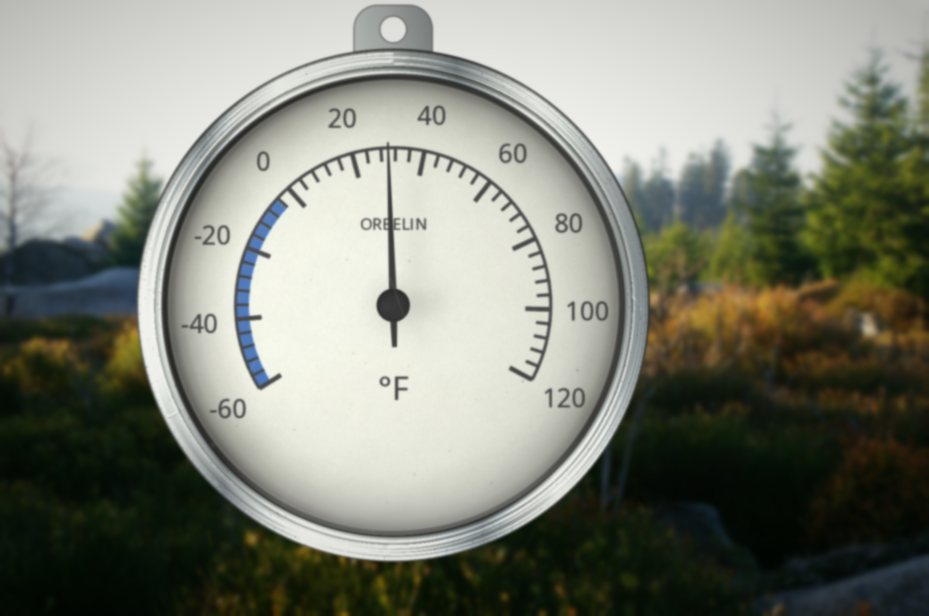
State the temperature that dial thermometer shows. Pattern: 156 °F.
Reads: 30 °F
